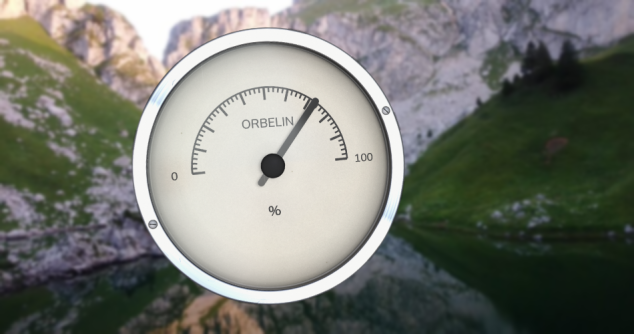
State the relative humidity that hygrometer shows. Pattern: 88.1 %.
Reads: 72 %
